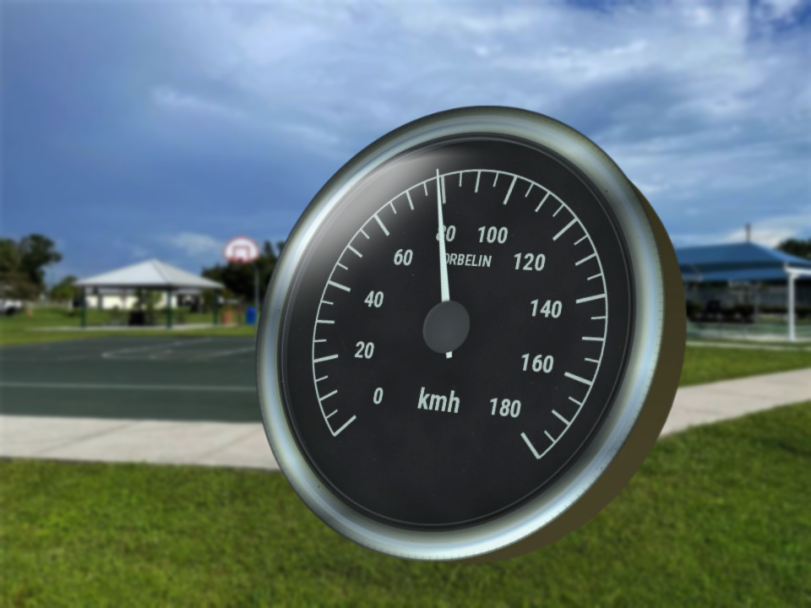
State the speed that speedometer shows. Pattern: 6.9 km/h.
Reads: 80 km/h
